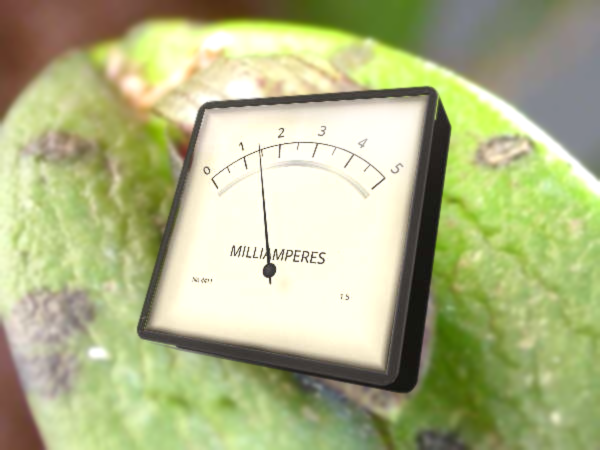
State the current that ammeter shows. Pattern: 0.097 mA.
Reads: 1.5 mA
